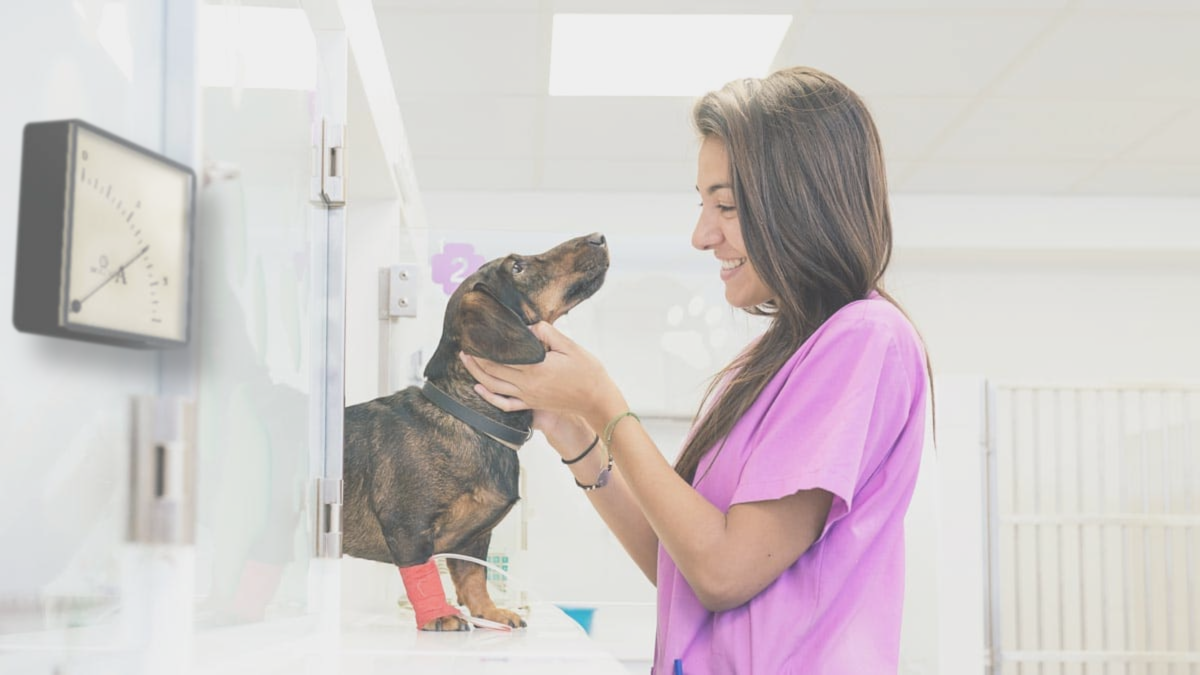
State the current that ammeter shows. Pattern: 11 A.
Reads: 6 A
